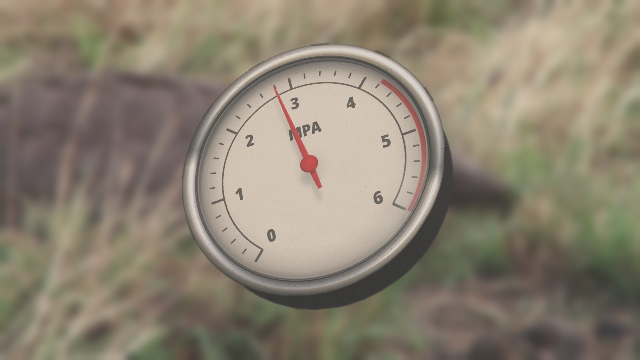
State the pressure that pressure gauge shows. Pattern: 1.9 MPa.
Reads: 2.8 MPa
